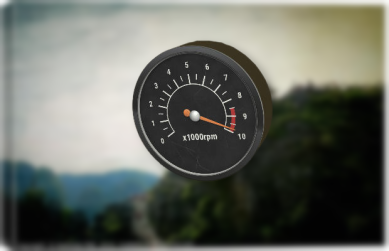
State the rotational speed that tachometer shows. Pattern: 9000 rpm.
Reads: 9750 rpm
